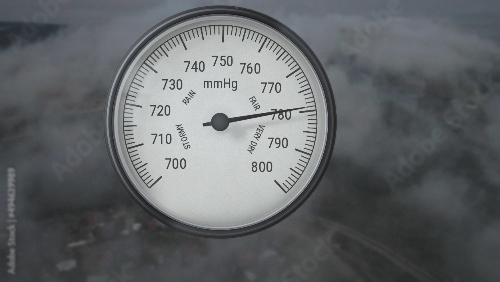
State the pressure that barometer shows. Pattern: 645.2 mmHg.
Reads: 779 mmHg
